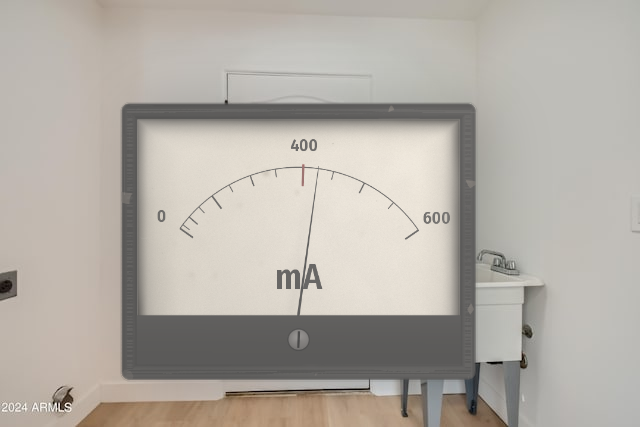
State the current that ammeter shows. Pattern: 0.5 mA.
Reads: 425 mA
